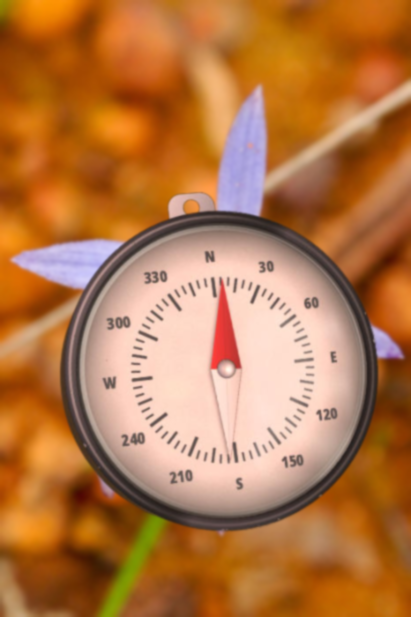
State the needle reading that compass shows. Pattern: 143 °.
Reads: 5 °
